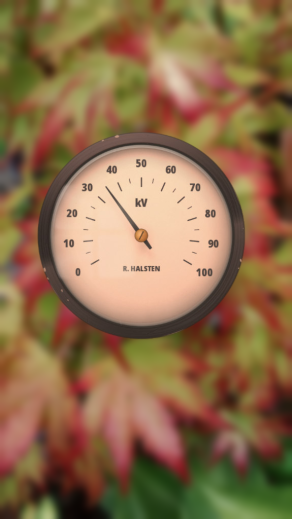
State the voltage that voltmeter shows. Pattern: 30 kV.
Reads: 35 kV
